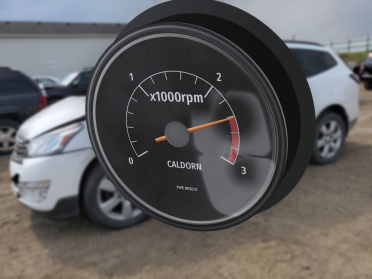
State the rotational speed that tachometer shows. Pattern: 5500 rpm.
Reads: 2400 rpm
